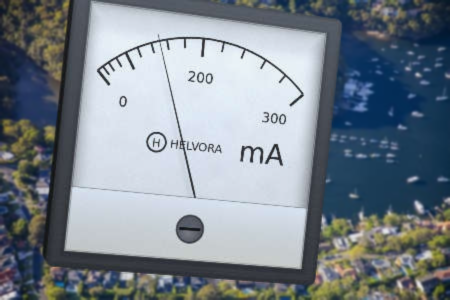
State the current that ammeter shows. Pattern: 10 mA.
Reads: 150 mA
